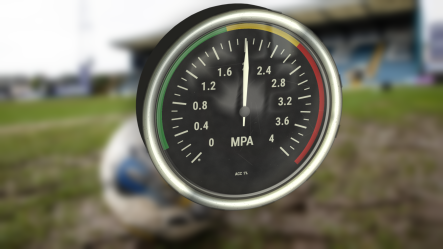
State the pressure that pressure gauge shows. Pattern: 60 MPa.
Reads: 2 MPa
